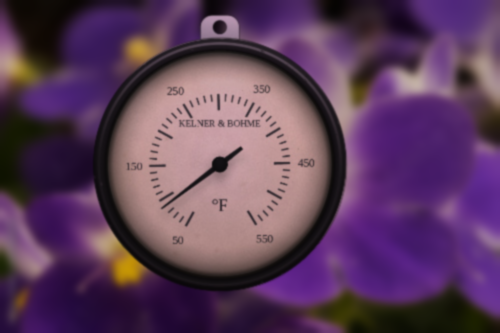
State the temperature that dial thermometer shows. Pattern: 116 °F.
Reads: 90 °F
